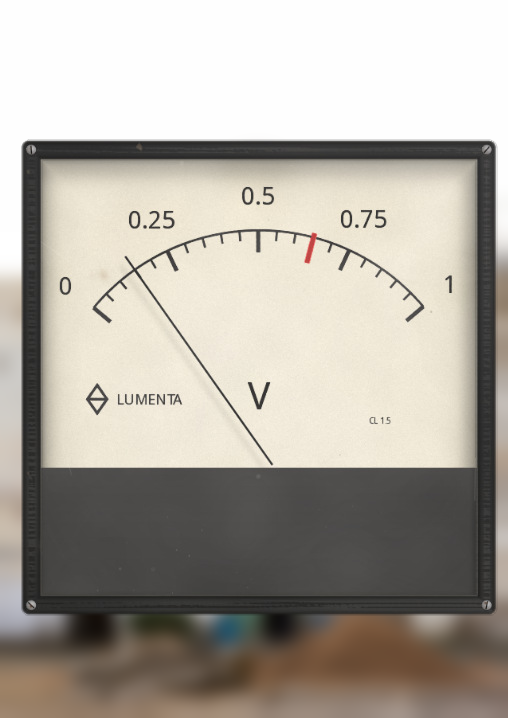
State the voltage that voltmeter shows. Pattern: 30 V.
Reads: 0.15 V
